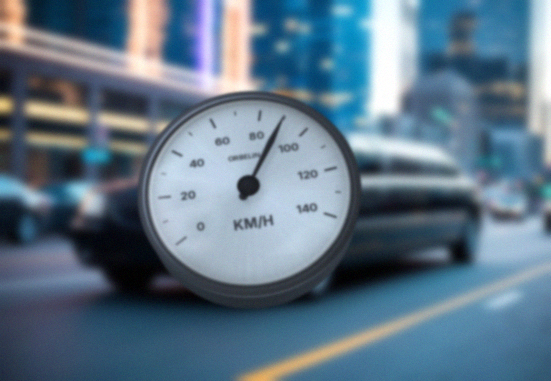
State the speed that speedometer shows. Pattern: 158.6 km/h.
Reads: 90 km/h
